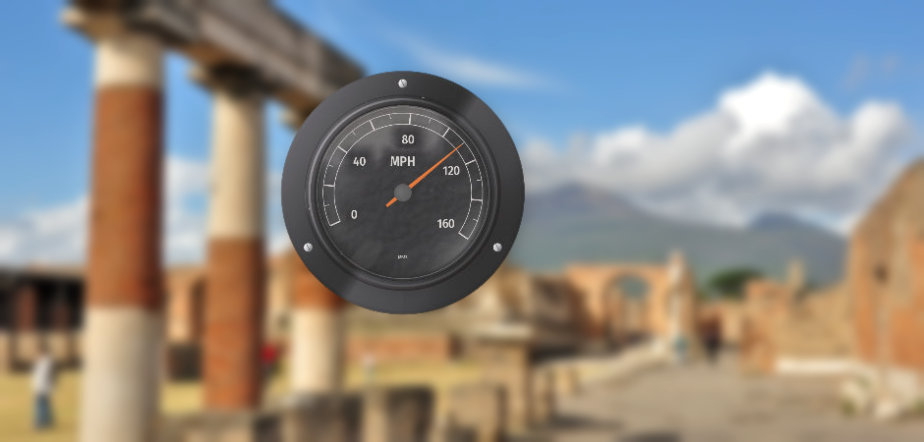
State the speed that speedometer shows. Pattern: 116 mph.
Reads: 110 mph
